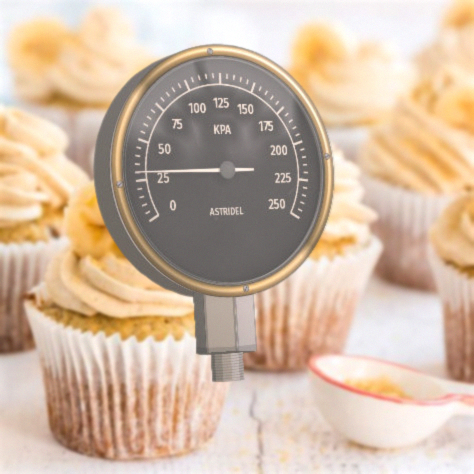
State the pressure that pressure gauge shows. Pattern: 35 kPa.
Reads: 30 kPa
